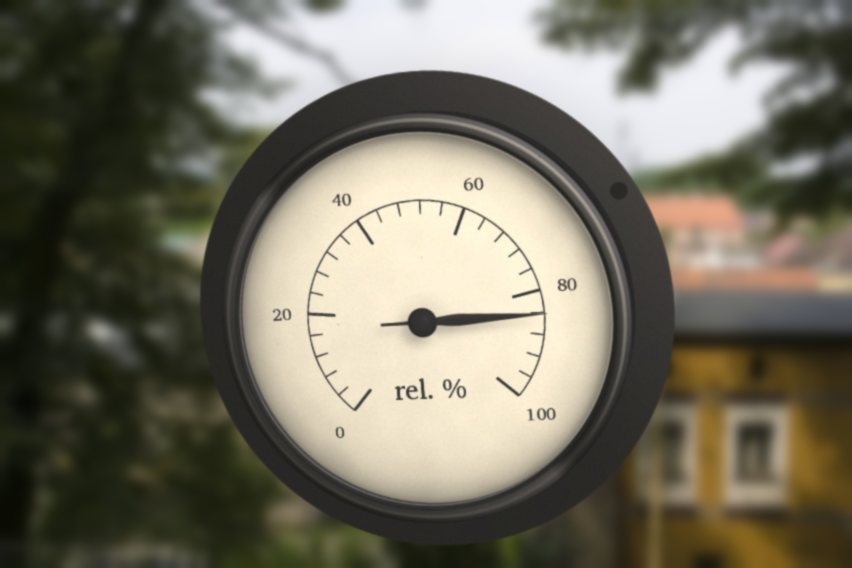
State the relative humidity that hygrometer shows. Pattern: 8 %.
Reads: 84 %
